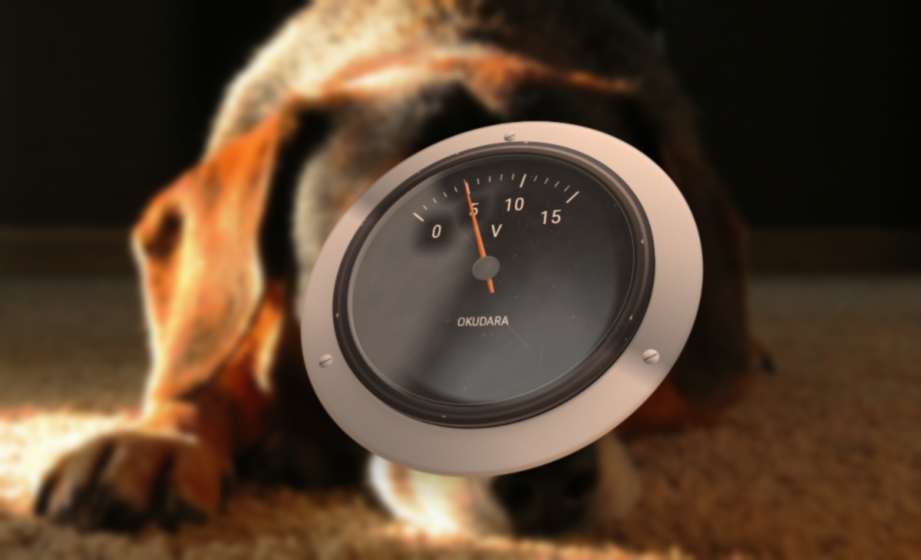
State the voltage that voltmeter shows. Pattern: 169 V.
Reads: 5 V
